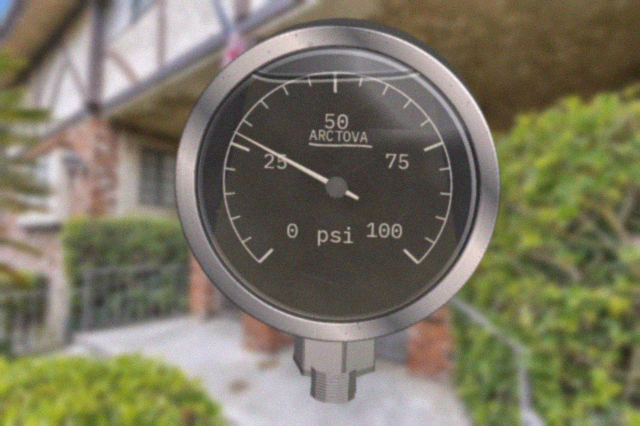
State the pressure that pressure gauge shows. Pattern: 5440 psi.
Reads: 27.5 psi
